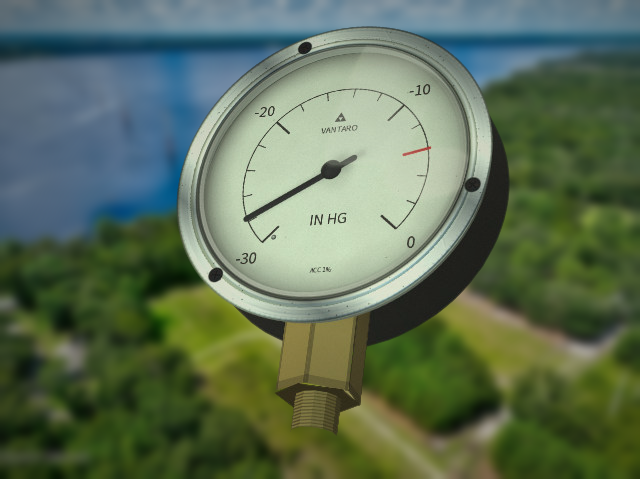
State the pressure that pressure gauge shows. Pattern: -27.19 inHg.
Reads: -28 inHg
